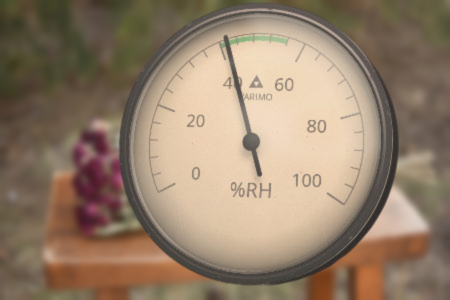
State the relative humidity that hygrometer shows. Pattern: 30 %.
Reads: 42 %
